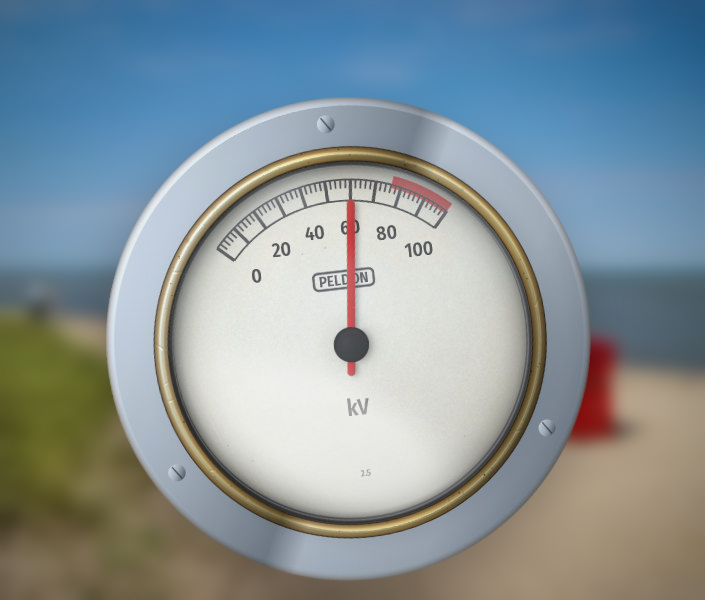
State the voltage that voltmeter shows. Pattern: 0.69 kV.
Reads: 60 kV
